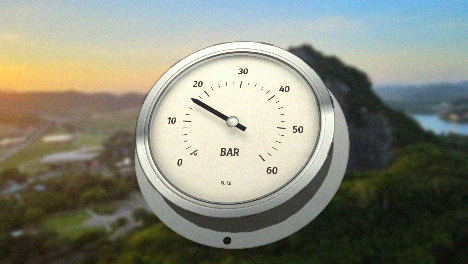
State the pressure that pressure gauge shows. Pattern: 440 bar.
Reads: 16 bar
